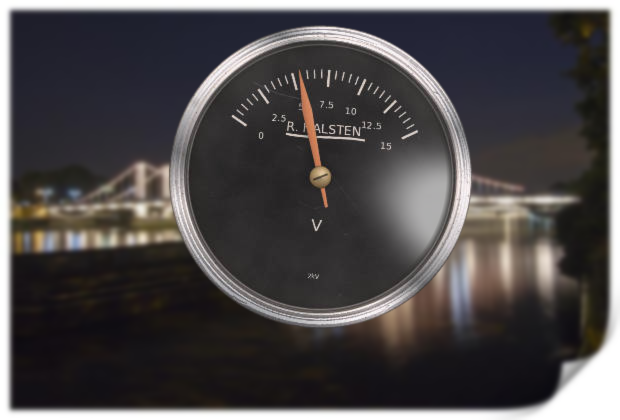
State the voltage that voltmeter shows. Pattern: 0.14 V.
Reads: 5.5 V
